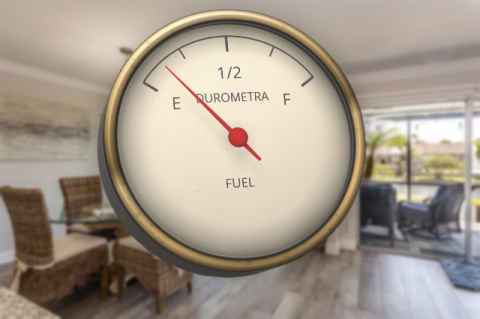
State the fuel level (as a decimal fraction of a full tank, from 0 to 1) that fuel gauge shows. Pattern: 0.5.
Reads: 0.125
